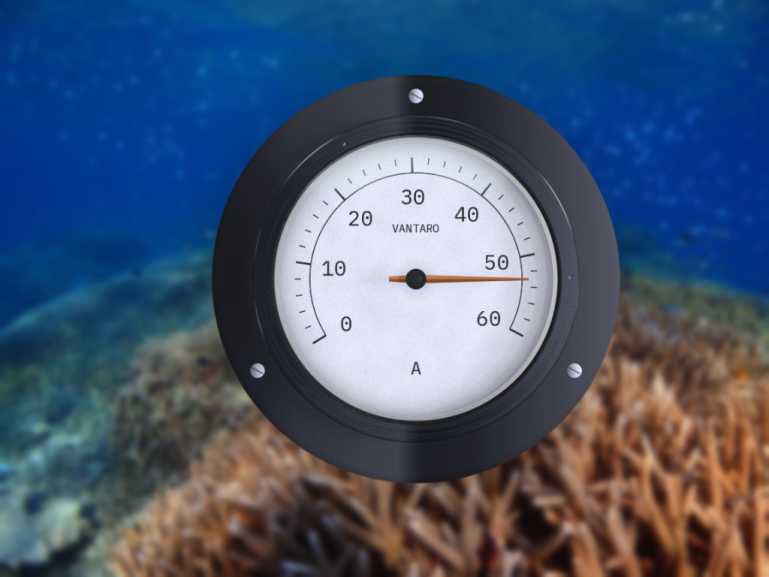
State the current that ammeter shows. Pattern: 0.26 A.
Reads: 53 A
